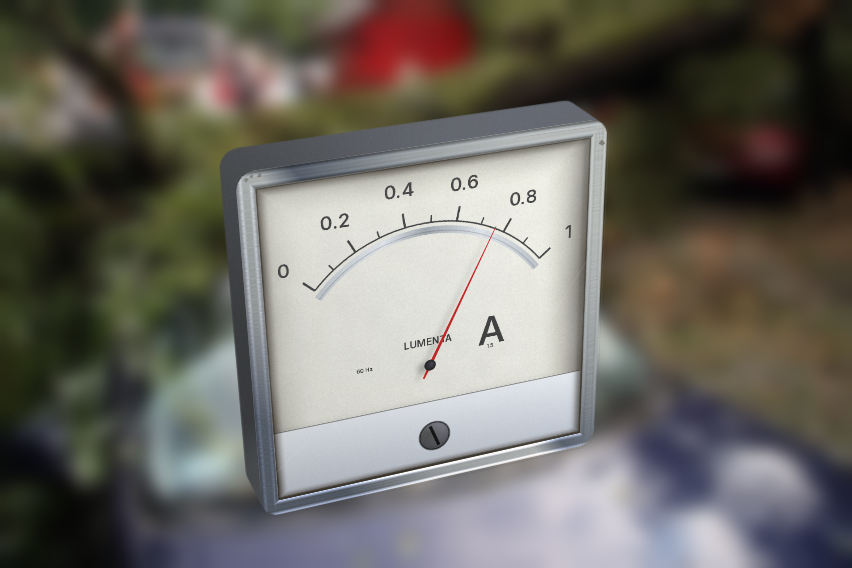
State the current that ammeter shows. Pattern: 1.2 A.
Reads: 0.75 A
